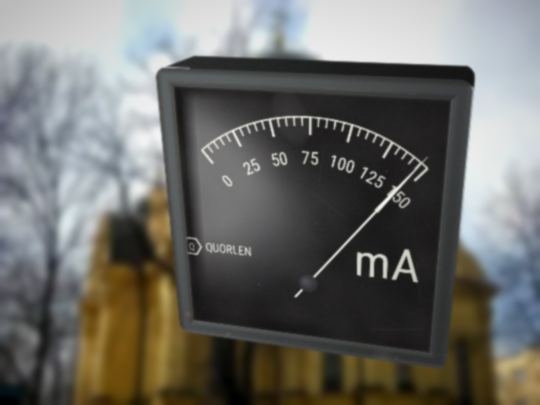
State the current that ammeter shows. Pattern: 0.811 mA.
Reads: 145 mA
